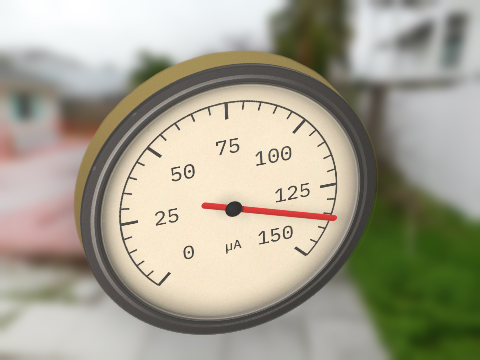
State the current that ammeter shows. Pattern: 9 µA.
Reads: 135 µA
